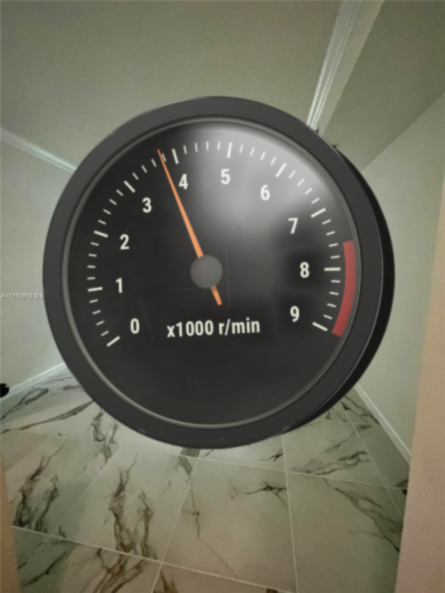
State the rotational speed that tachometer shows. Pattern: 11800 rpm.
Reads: 3800 rpm
